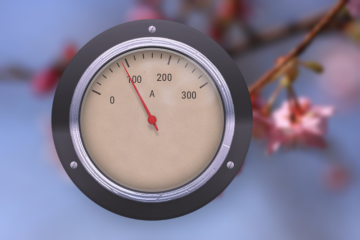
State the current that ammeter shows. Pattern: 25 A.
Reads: 90 A
